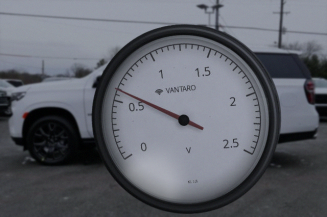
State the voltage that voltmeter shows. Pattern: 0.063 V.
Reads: 0.6 V
